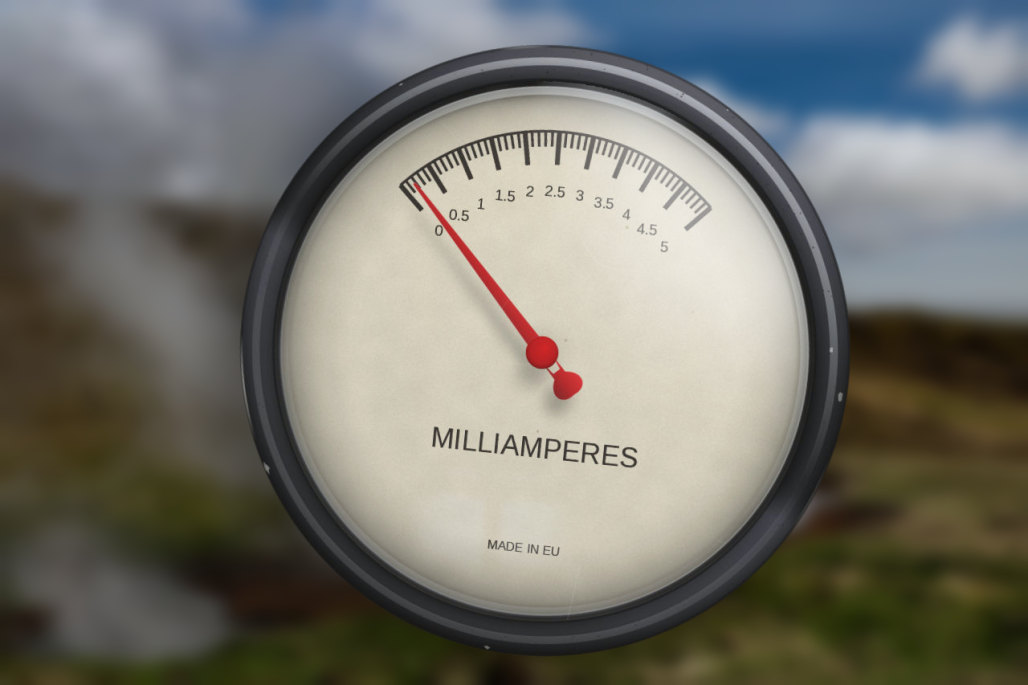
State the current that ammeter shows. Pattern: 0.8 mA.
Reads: 0.2 mA
